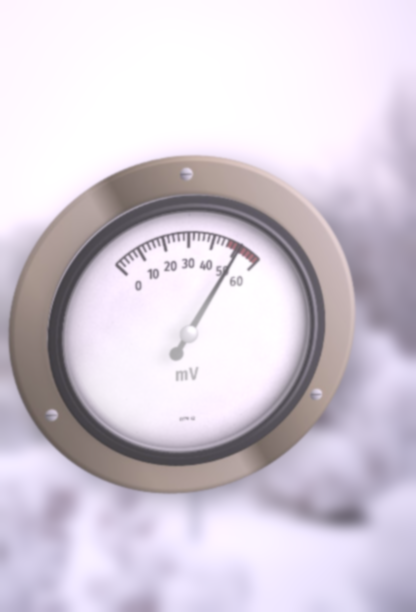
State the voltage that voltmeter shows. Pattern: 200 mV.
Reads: 50 mV
